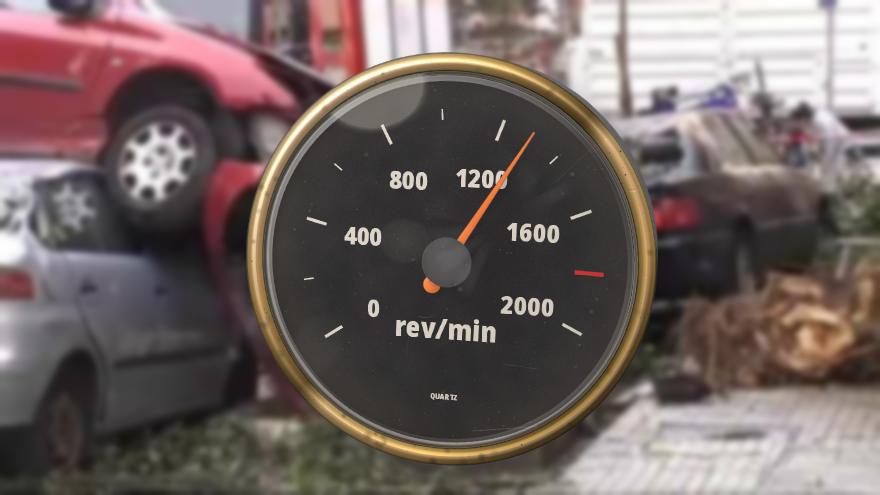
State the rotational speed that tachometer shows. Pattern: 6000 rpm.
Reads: 1300 rpm
